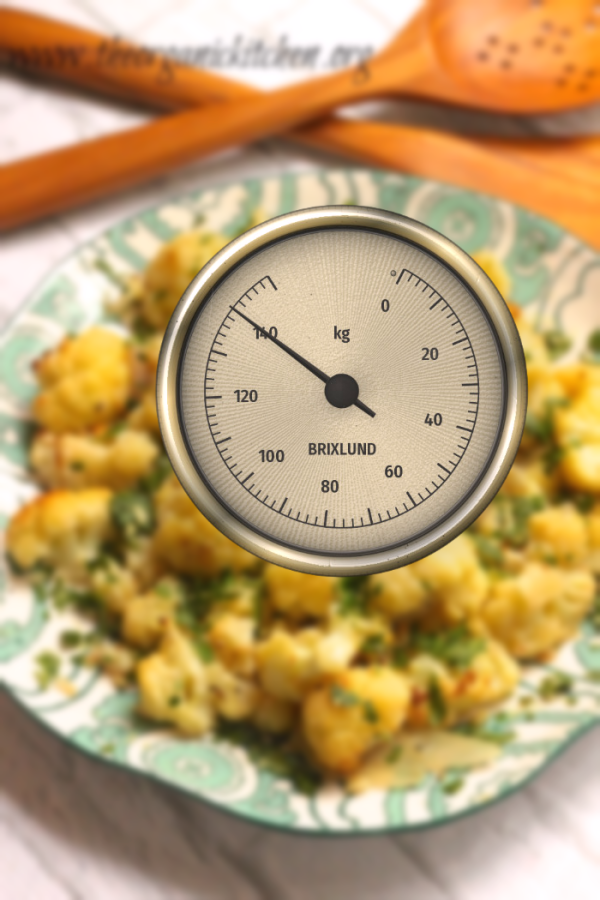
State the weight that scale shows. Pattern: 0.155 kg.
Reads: 140 kg
